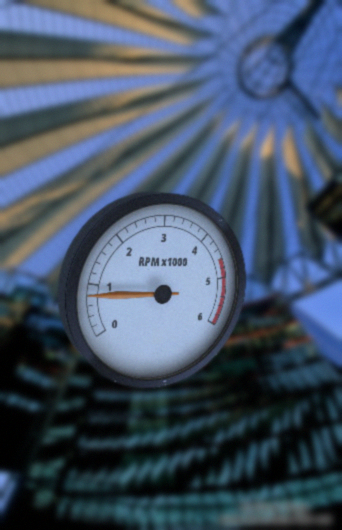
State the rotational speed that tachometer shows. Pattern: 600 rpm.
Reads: 800 rpm
